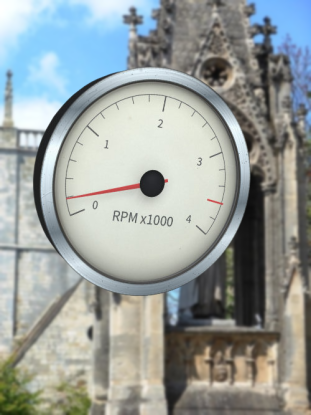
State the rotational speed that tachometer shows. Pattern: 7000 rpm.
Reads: 200 rpm
